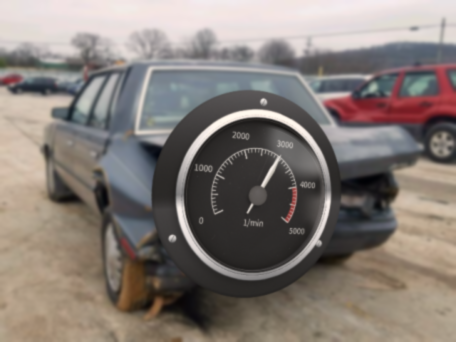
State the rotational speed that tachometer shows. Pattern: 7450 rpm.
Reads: 3000 rpm
